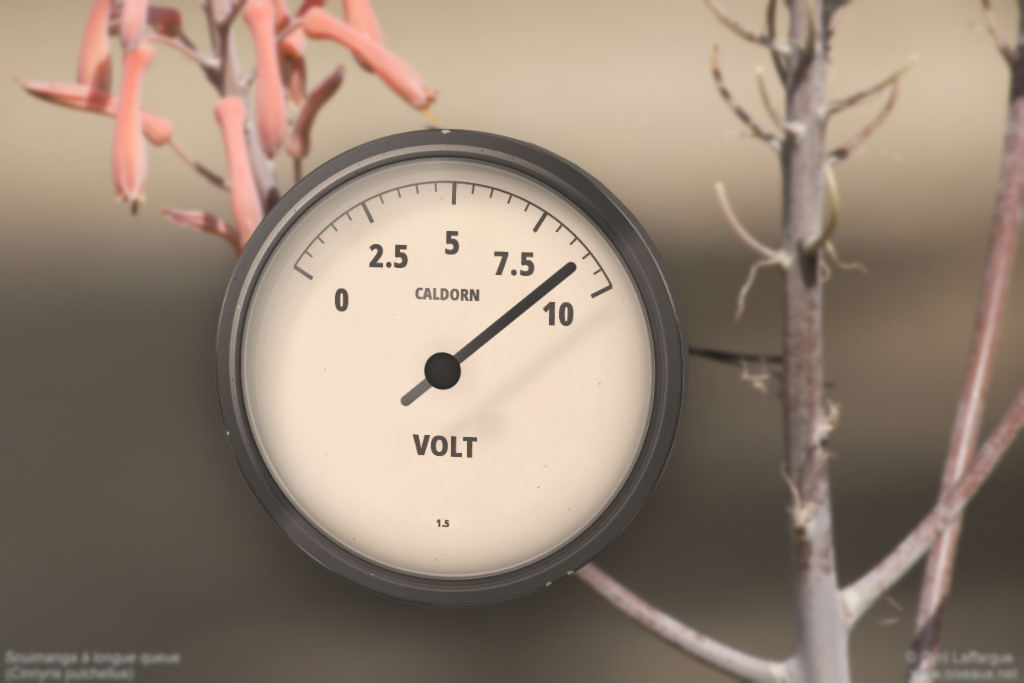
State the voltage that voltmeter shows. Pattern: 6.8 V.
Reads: 9 V
